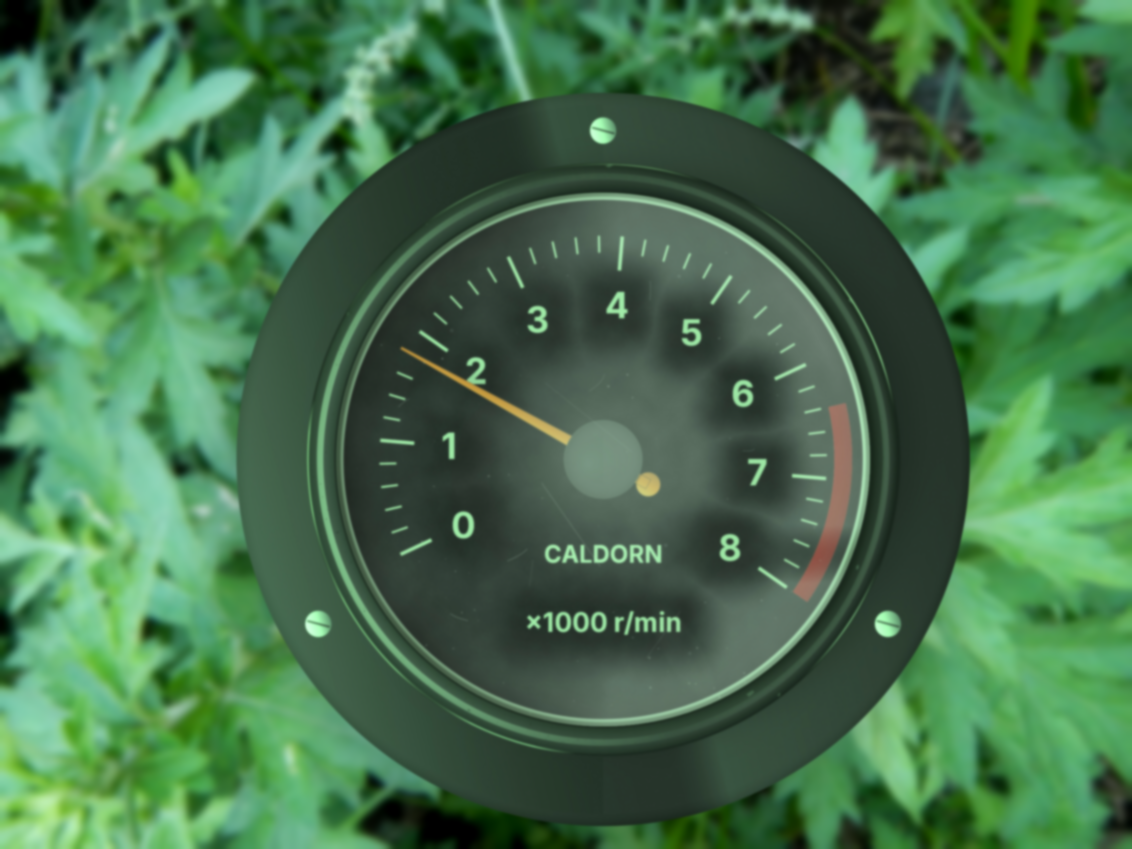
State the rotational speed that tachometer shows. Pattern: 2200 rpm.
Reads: 1800 rpm
